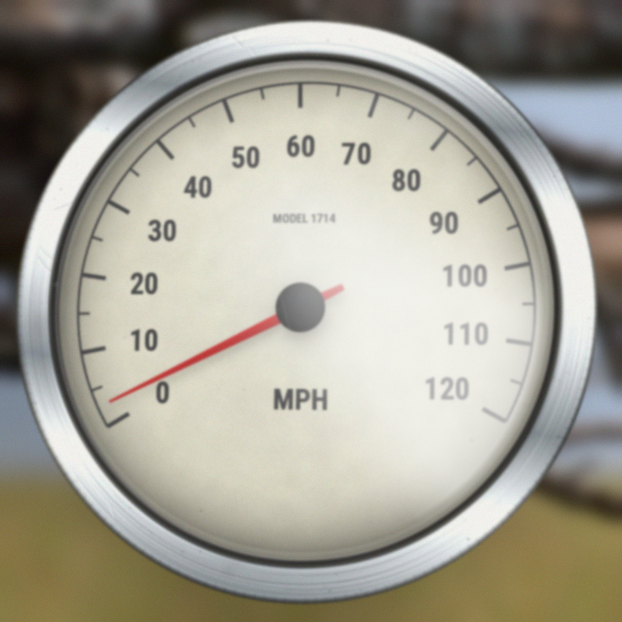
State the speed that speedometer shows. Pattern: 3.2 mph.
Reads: 2.5 mph
